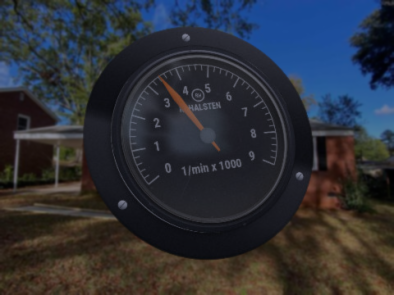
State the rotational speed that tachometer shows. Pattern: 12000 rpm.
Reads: 3400 rpm
